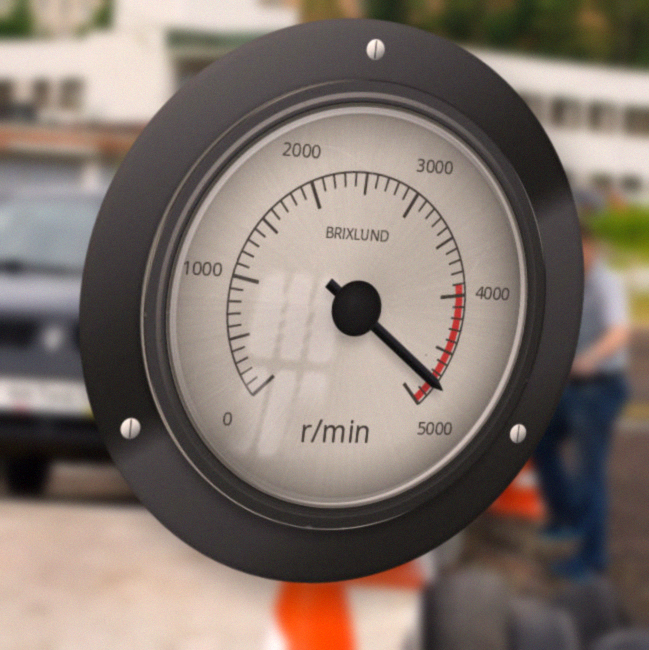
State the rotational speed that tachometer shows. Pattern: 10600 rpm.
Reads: 4800 rpm
